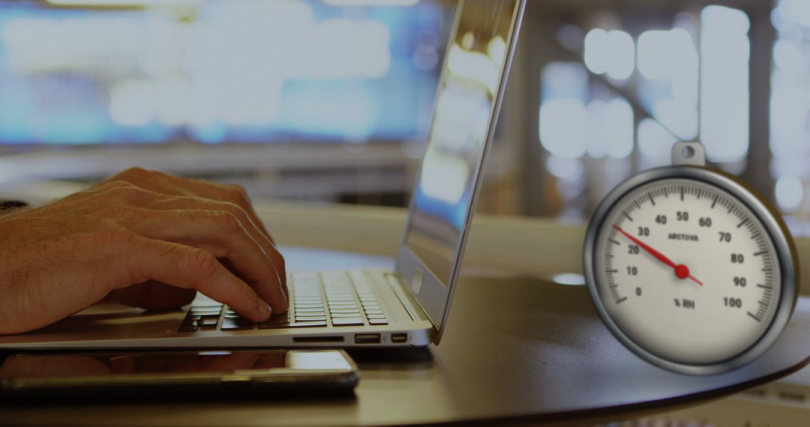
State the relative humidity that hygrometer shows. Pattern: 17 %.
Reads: 25 %
